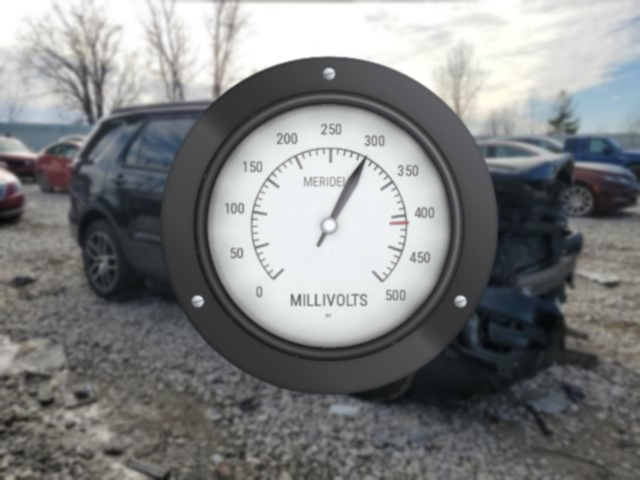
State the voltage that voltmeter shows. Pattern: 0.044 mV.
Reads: 300 mV
